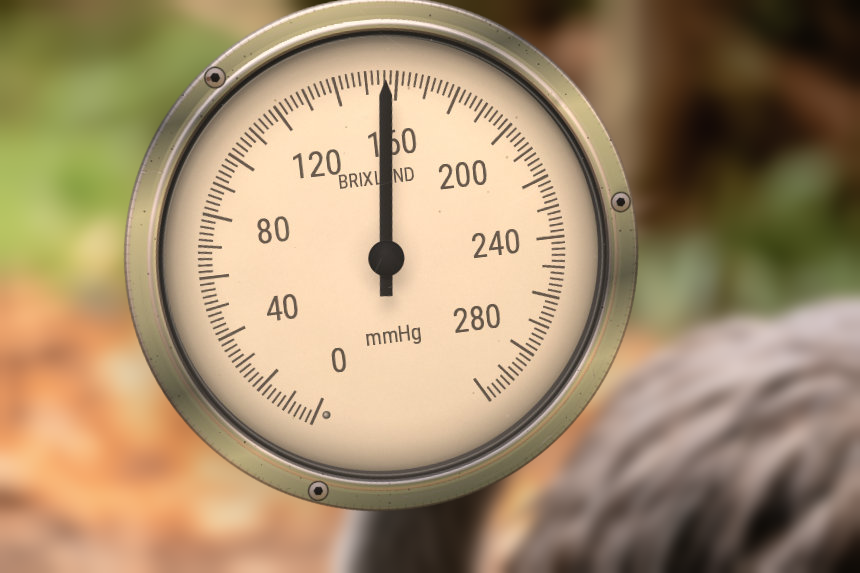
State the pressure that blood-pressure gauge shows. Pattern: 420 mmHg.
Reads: 156 mmHg
